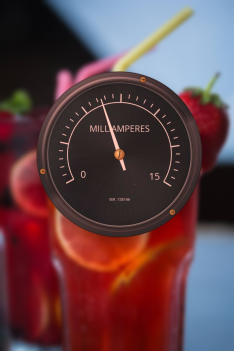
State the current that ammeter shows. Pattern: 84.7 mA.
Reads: 6.25 mA
